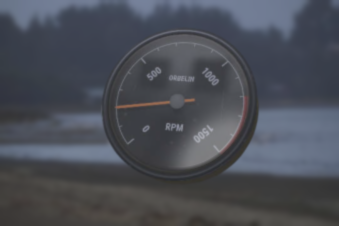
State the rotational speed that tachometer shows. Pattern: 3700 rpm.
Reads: 200 rpm
